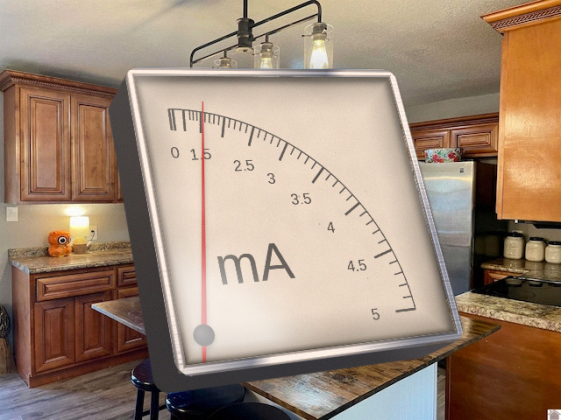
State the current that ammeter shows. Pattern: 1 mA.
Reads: 1.5 mA
